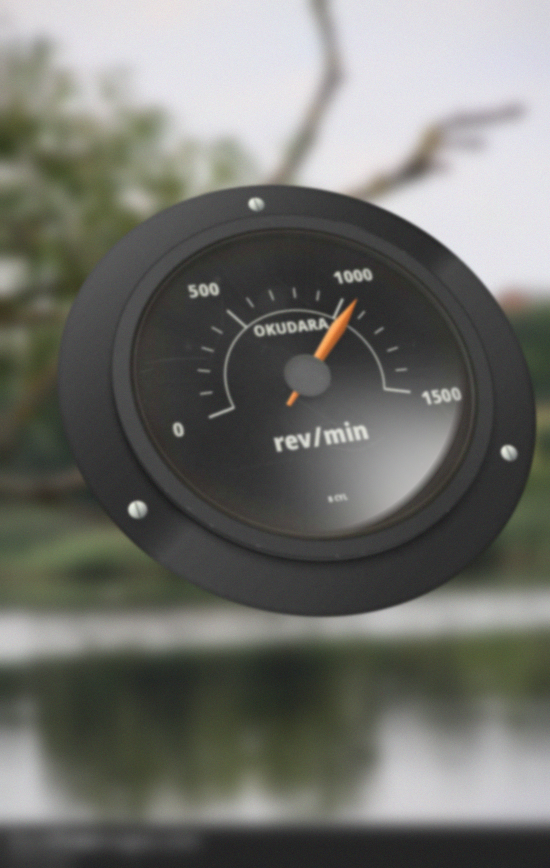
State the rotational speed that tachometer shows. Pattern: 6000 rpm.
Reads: 1050 rpm
